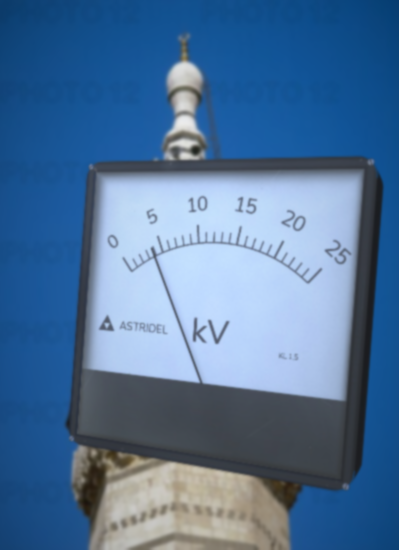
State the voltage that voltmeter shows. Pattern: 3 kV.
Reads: 4 kV
